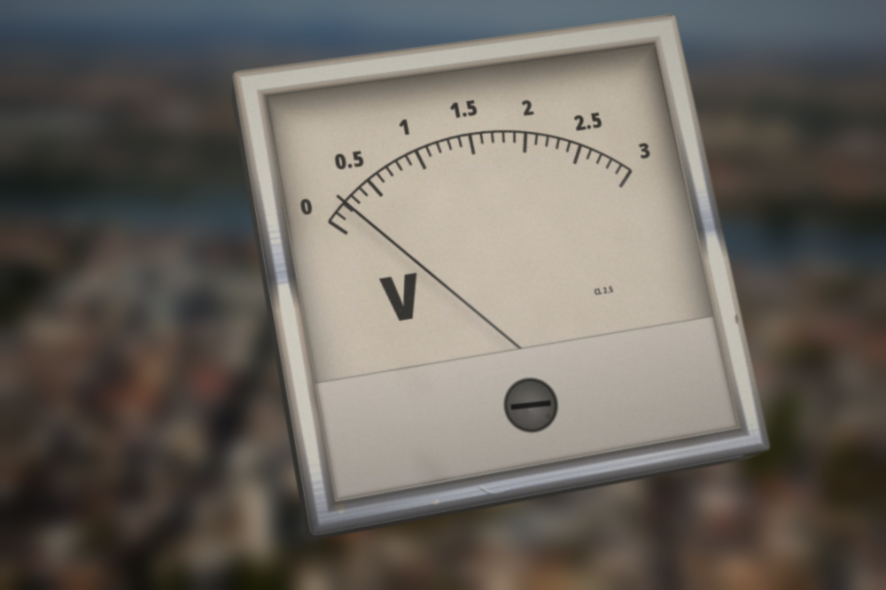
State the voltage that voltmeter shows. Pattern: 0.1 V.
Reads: 0.2 V
